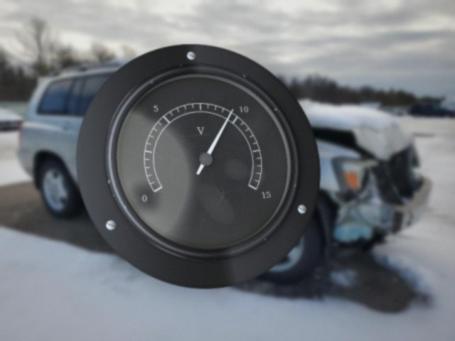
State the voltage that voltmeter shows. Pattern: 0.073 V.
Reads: 9.5 V
